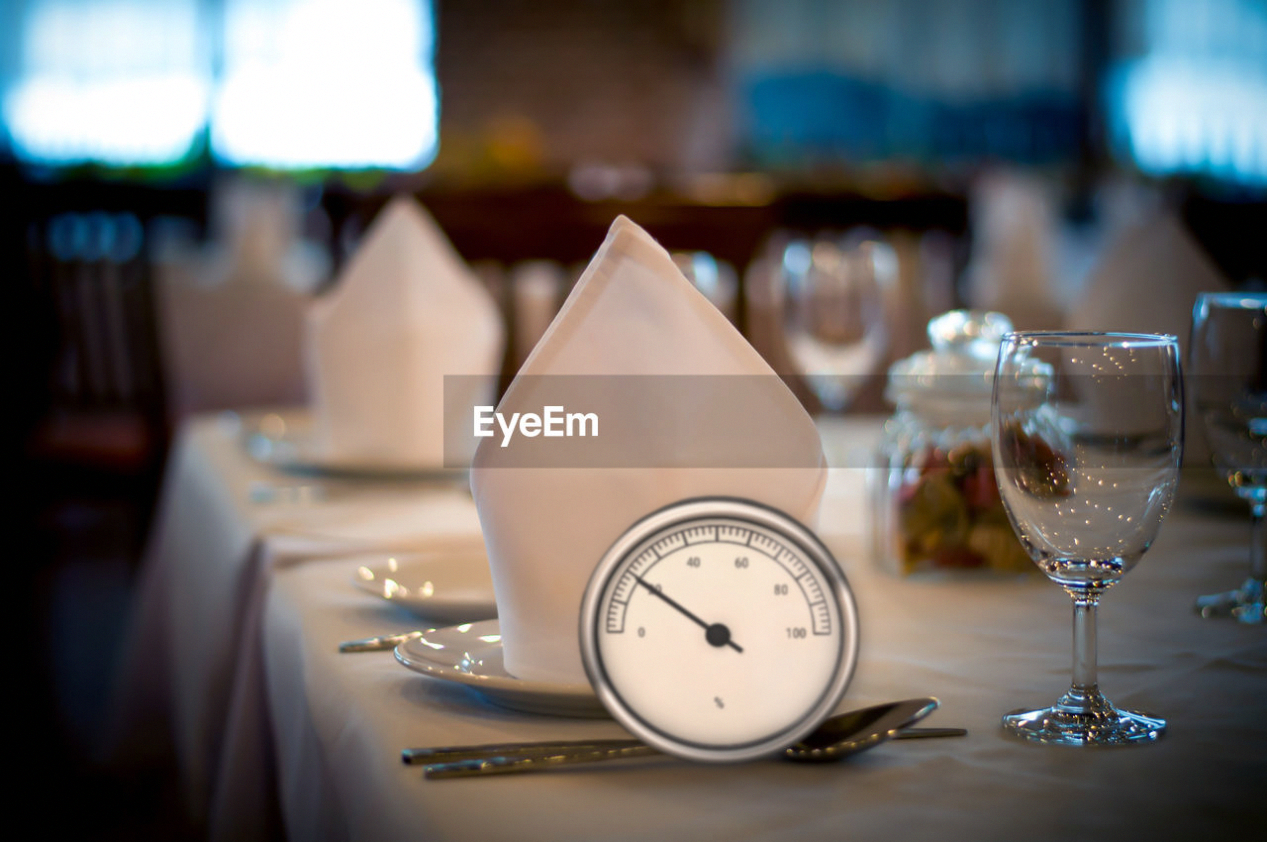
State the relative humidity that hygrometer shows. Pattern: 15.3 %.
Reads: 20 %
